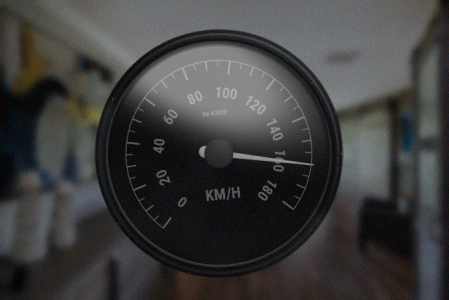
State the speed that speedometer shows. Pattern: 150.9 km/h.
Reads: 160 km/h
